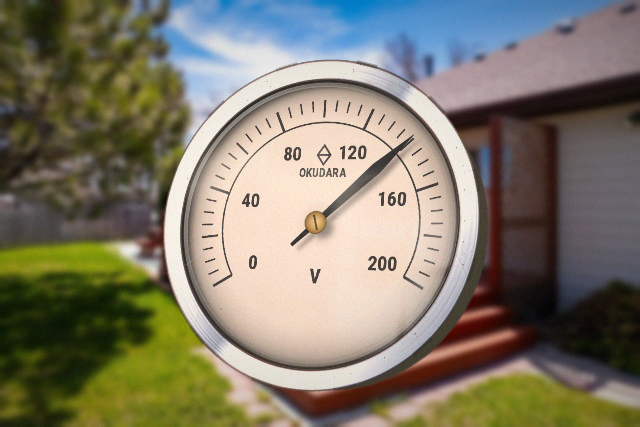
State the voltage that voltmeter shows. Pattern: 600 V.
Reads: 140 V
